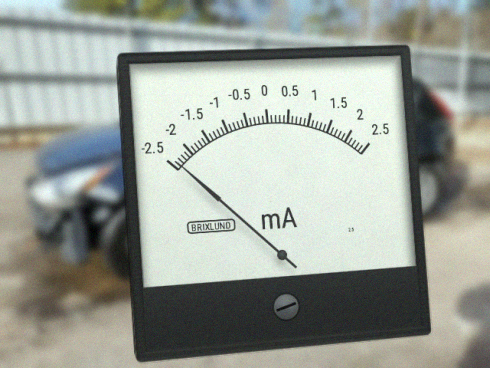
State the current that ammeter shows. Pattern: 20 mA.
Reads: -2.4 mA
